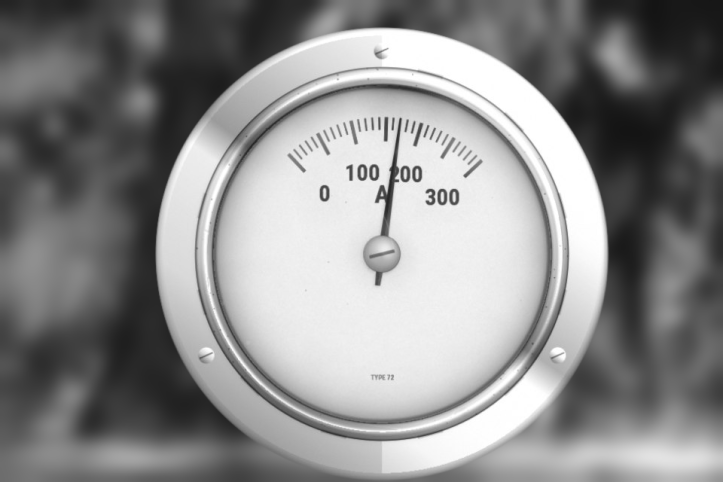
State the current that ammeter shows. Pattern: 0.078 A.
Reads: 170 A
